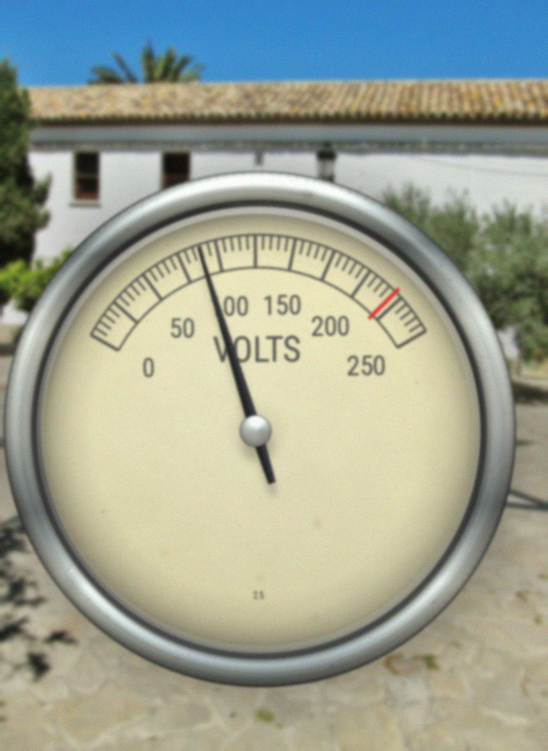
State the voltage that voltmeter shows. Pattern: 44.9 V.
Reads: 90 V
